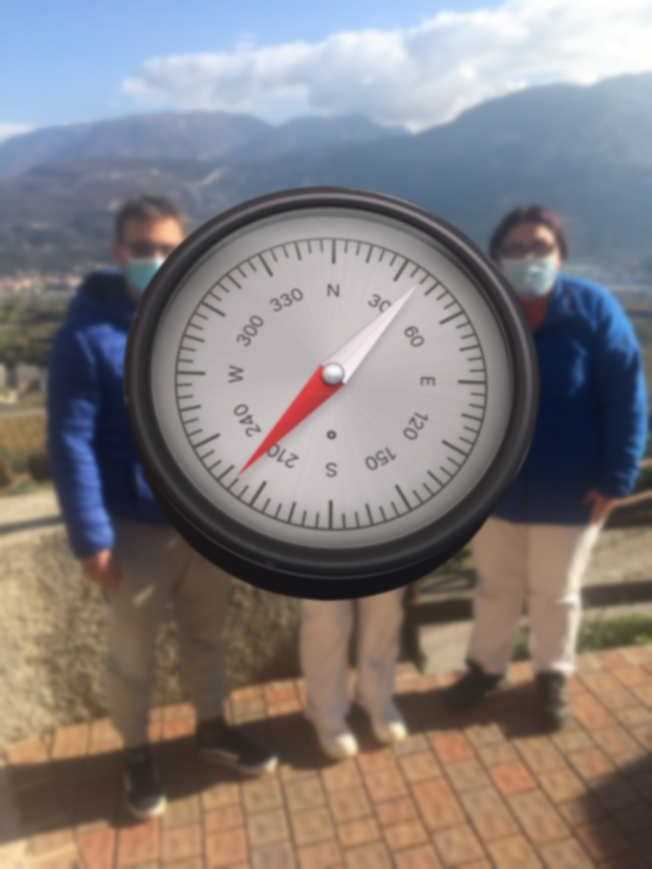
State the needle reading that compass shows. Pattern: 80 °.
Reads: 220 °
